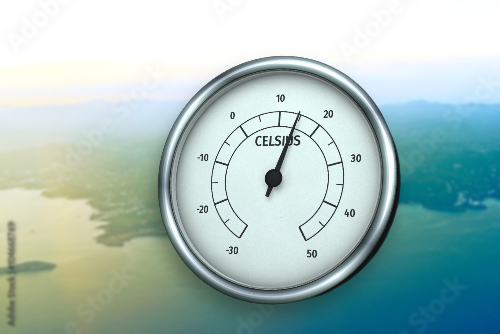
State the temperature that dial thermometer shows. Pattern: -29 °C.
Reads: 15 °C
